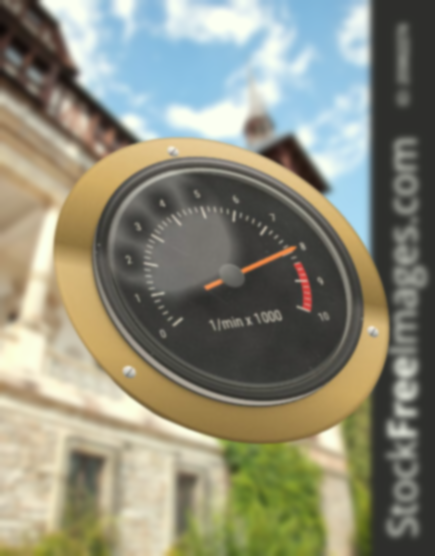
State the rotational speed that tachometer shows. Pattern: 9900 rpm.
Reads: 8000 rpm
